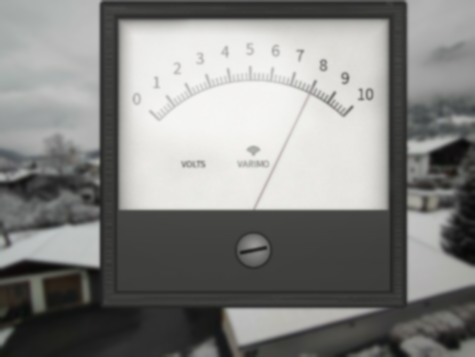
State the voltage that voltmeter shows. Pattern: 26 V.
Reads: 8 V
